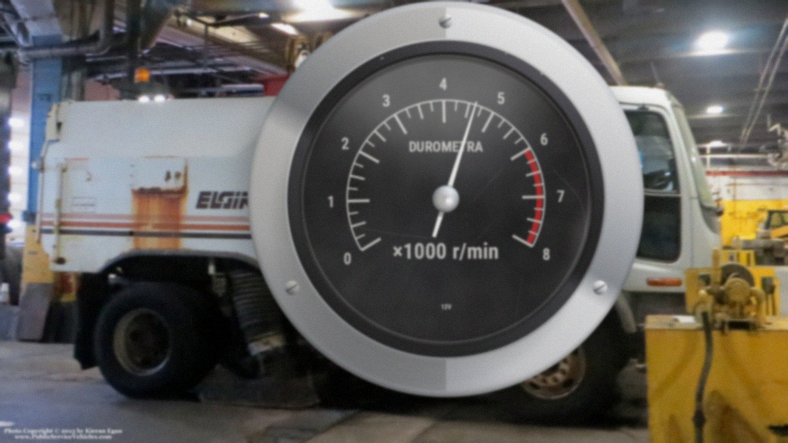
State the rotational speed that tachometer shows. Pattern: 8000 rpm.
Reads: 4625 rpm
